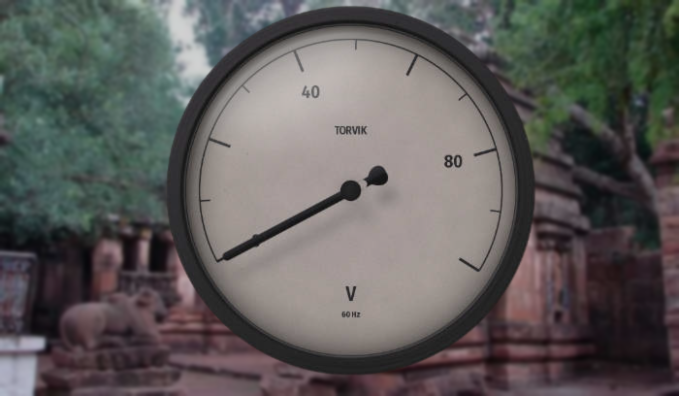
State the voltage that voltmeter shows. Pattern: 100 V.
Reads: 0 V
